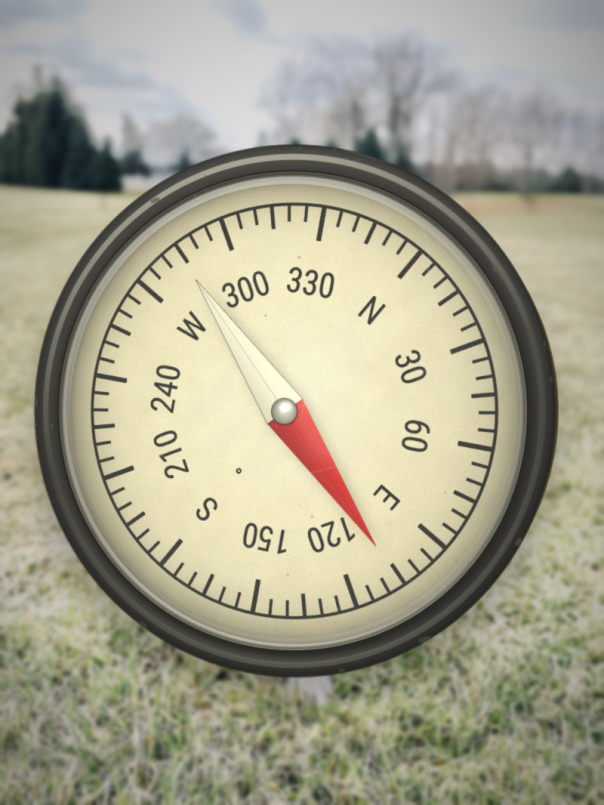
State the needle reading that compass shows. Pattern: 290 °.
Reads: 105 °
